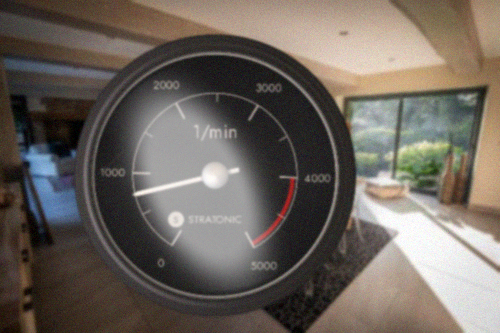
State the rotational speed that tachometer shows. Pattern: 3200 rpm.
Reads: 750 rpm
